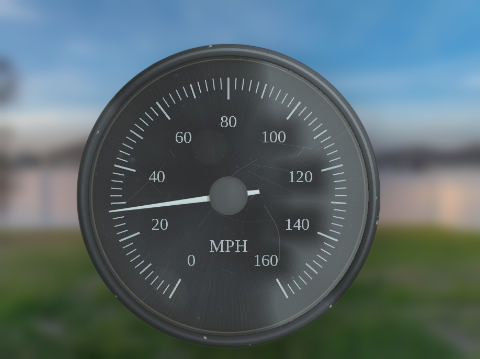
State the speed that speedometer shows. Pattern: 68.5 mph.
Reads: 28 mph
